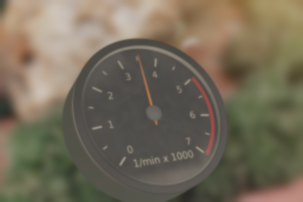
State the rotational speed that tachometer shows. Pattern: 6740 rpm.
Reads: 3500 rpm
